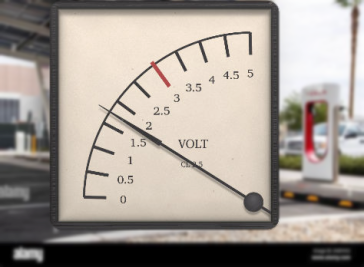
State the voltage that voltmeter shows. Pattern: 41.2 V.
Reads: 1.75 V
